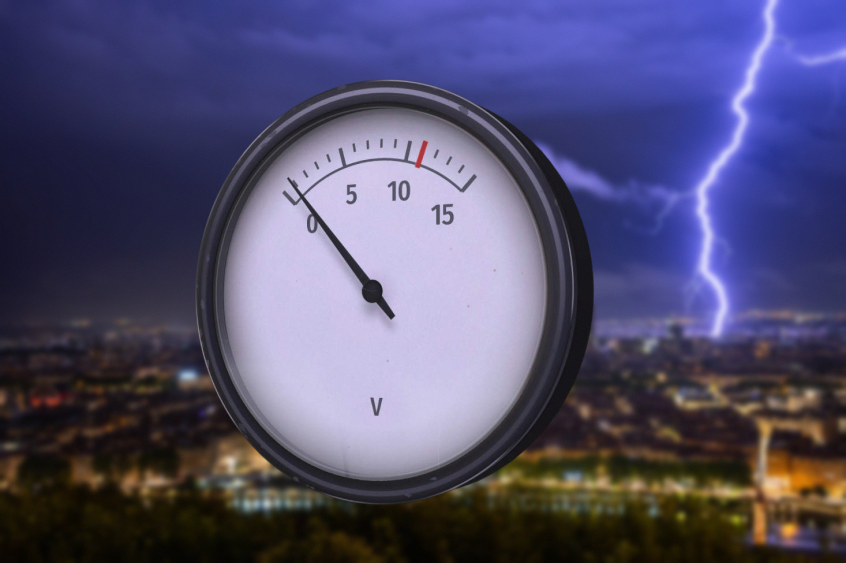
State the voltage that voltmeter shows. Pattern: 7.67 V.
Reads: 1 V
